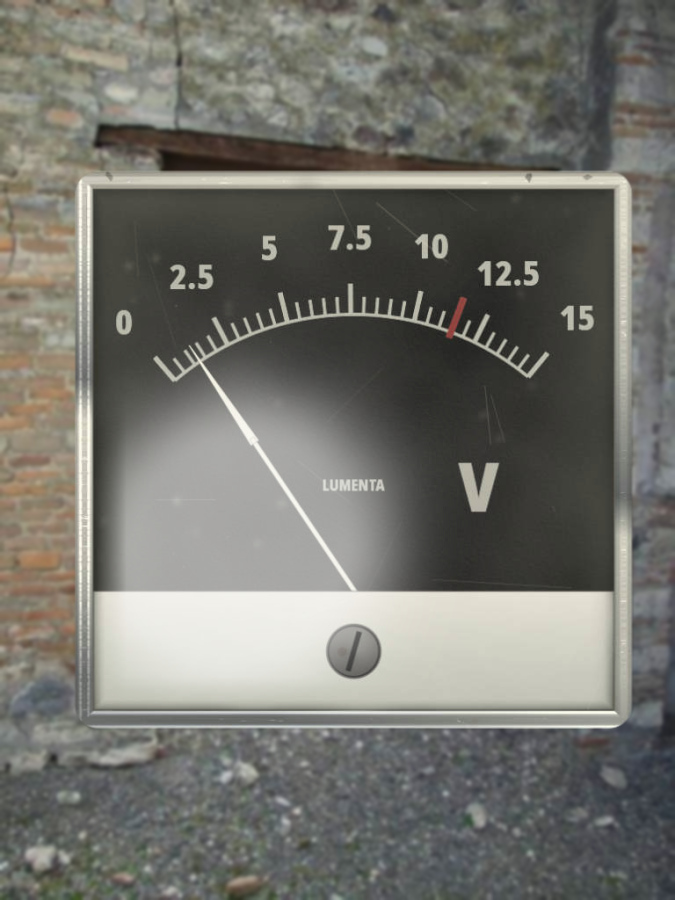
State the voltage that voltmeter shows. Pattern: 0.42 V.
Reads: 1.25 V
